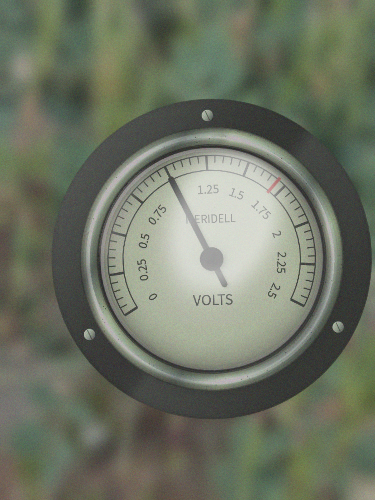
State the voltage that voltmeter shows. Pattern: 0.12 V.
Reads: 1 V
